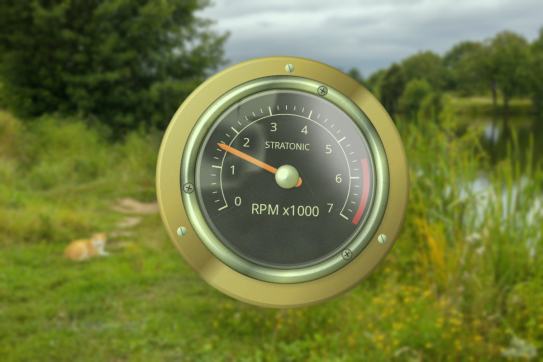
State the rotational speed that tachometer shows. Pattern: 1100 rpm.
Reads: 1500 rpm
